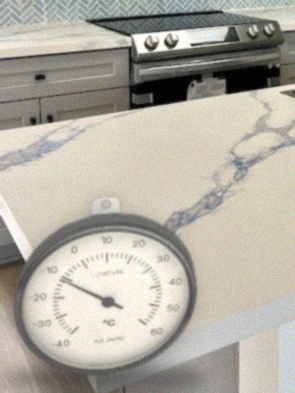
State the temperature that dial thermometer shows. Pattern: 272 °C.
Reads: -10 °C
